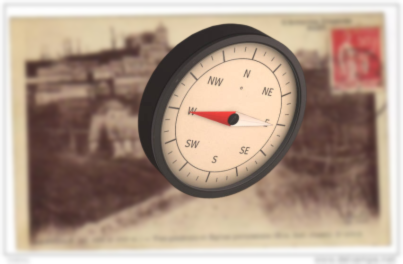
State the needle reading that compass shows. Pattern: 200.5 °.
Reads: 270 °
